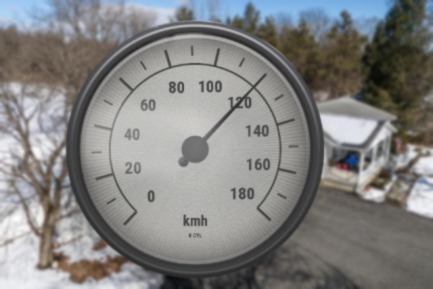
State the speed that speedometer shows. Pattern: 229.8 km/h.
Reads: 120 km/h
